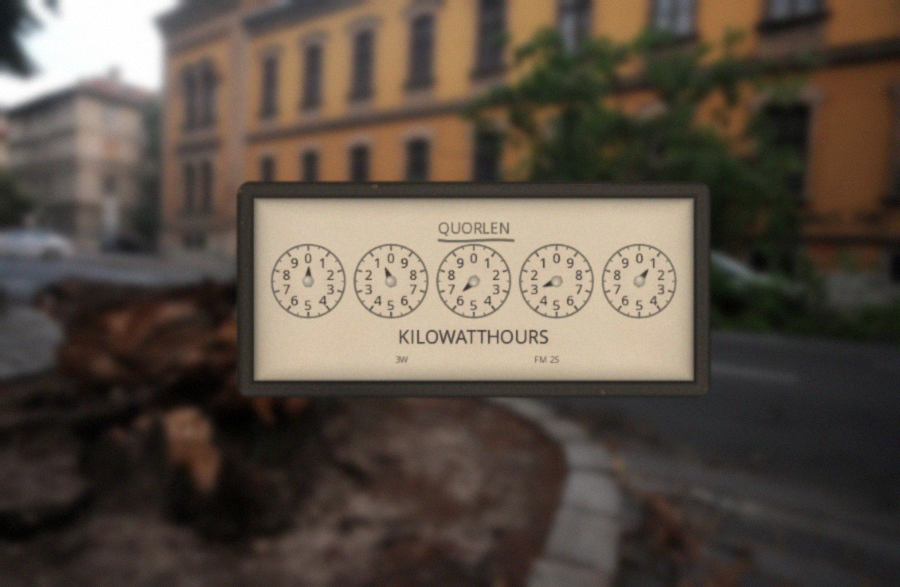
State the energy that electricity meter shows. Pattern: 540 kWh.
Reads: 631 kWh
